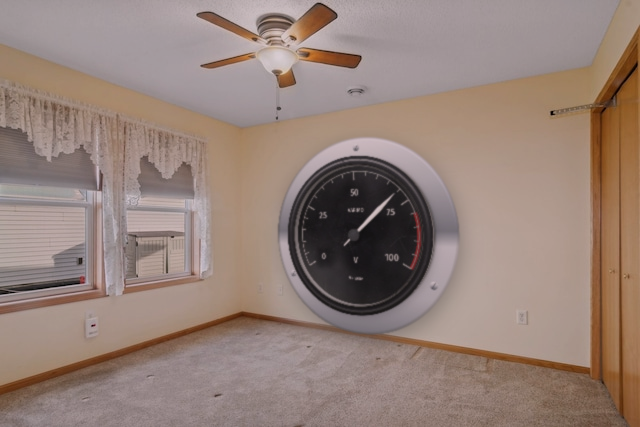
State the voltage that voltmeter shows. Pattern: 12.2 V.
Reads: 70 V
